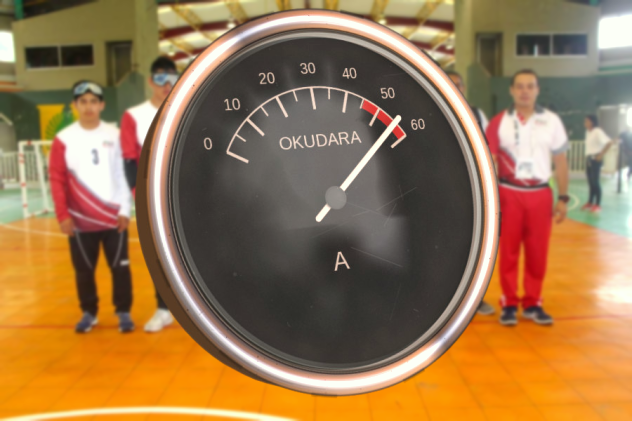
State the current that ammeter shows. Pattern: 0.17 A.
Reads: 55 A
